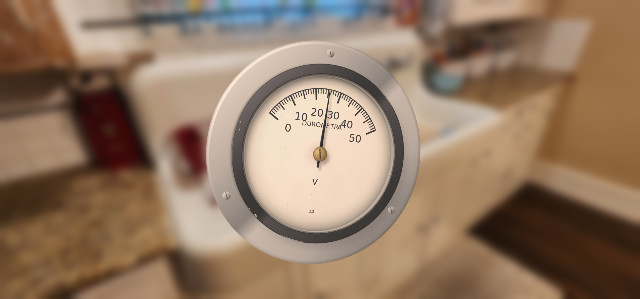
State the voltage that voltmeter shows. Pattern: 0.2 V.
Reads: 25 V
